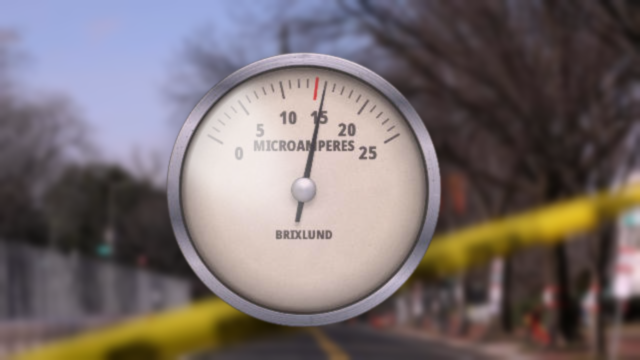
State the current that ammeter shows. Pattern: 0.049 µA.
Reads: 15 µA
